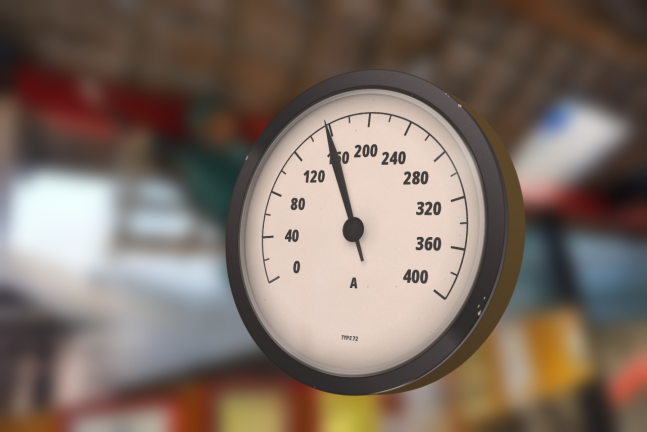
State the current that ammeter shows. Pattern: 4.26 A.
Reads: 160 A
